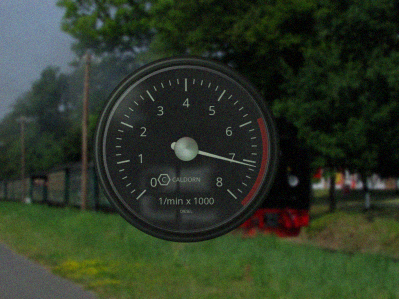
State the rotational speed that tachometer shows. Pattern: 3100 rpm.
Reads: 7100 rpm
